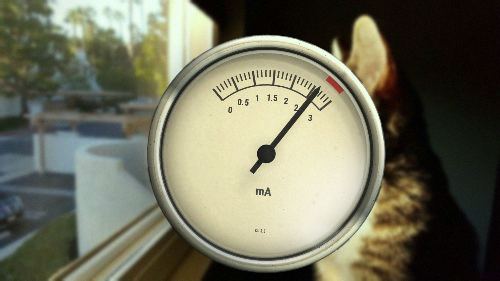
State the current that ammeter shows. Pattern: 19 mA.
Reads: 2.6 mA
